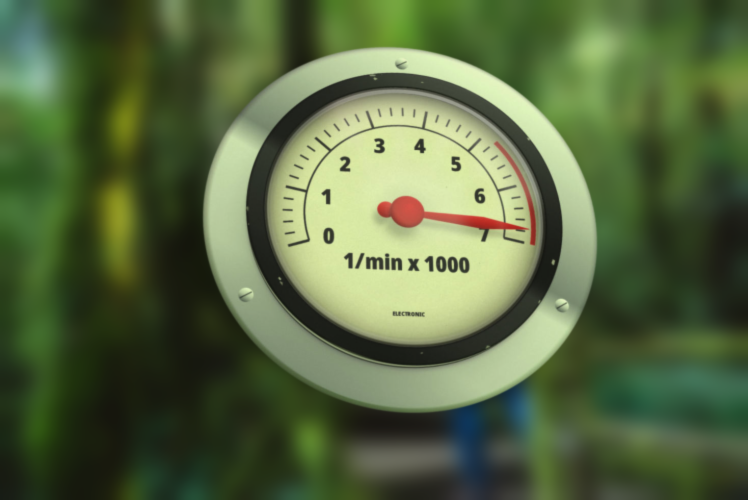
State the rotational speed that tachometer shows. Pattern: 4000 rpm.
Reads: 6800 rpm
